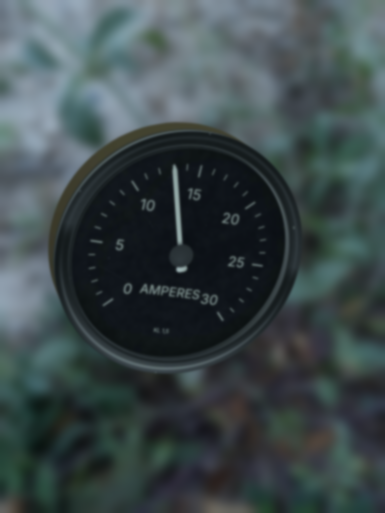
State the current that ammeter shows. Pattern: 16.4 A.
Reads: 13 A
